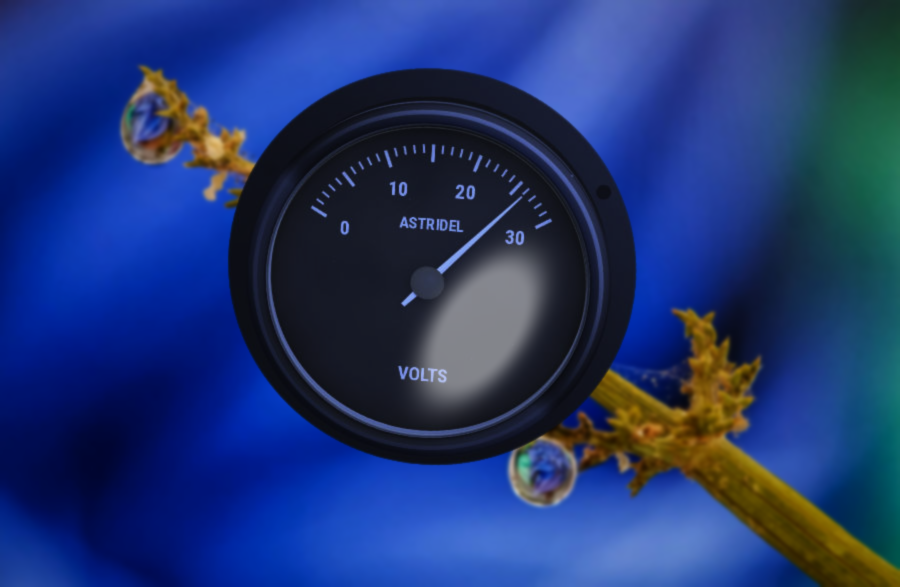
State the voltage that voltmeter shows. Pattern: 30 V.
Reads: 26 V
